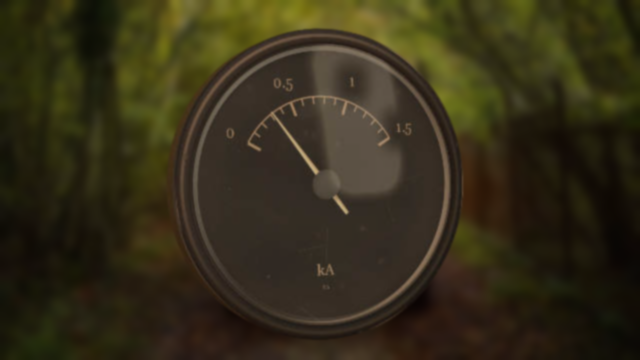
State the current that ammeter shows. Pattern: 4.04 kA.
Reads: 0.3 kA
